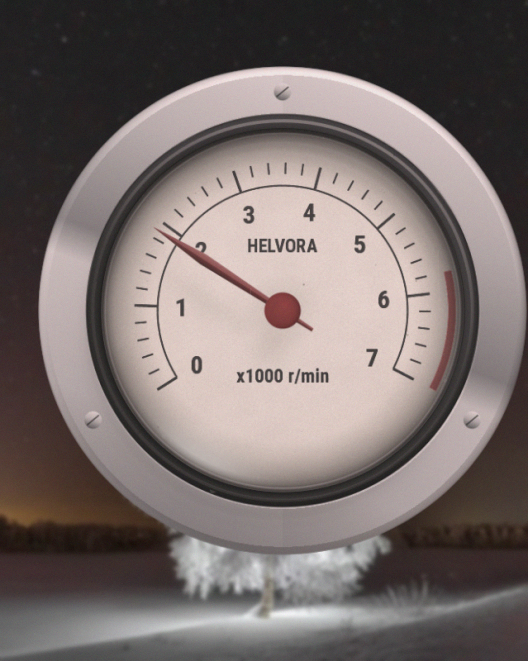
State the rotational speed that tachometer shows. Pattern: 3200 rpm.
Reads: 1900 rpm
